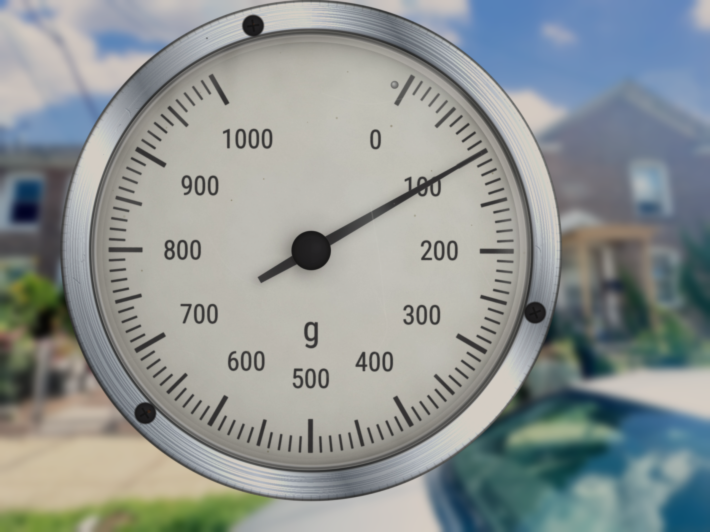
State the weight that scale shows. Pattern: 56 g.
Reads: 100 g
